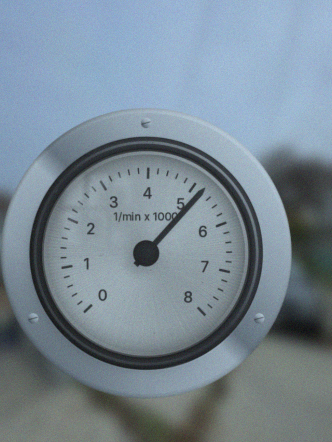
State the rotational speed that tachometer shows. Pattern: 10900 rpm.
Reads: 5200 rpm
